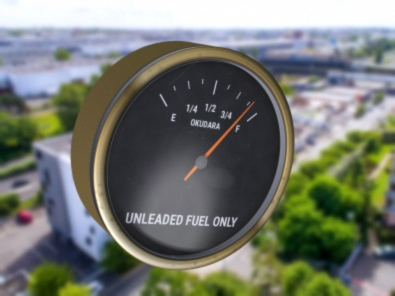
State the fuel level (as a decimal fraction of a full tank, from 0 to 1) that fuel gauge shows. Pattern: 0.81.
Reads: 0.875
